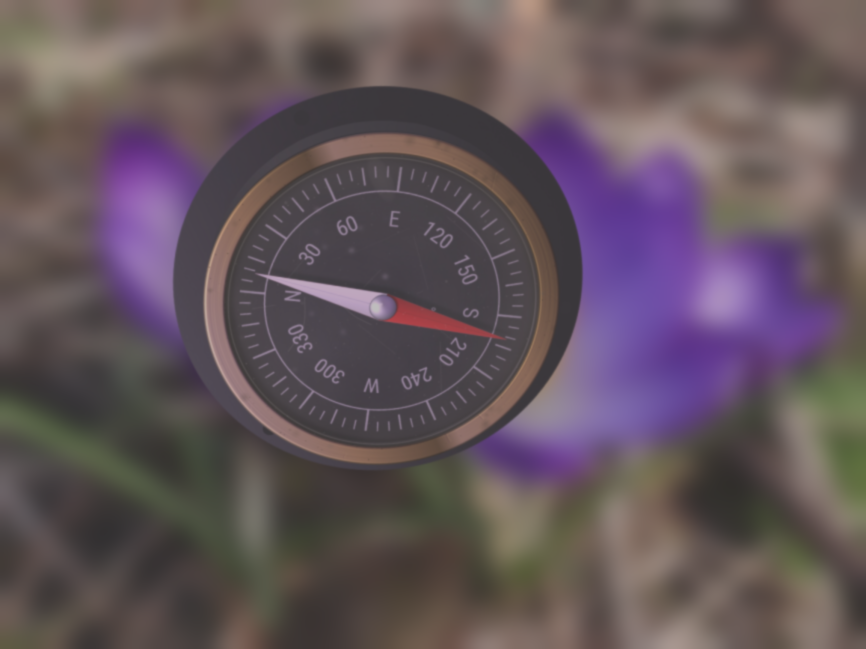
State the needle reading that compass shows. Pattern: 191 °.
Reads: 190 °
